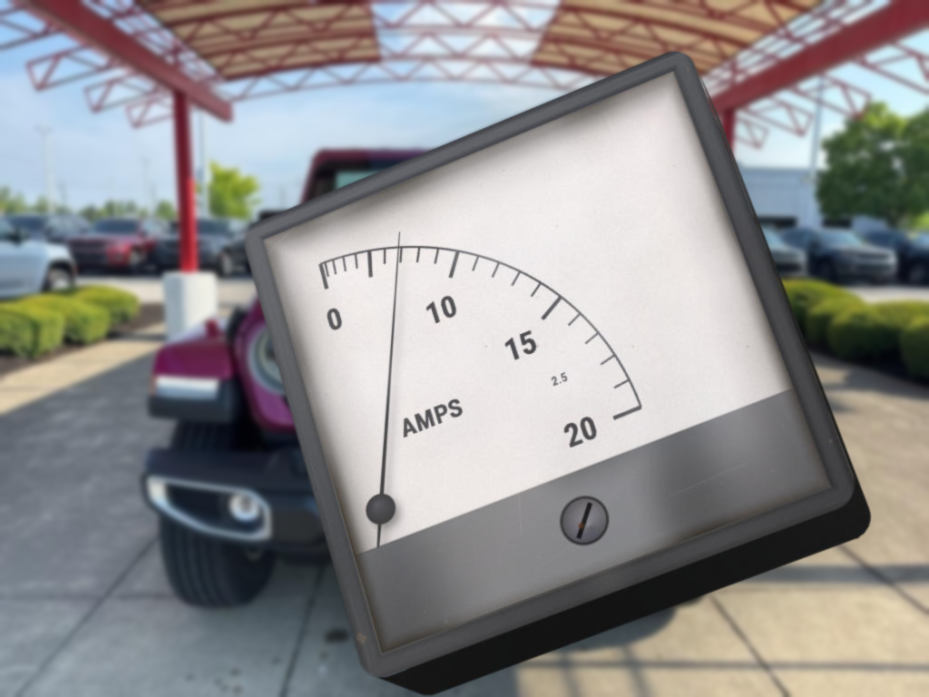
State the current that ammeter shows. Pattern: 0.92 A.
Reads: 7 A
